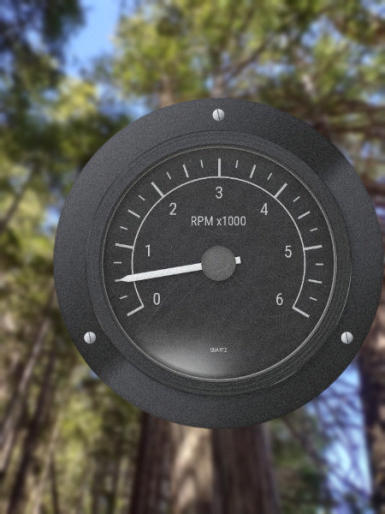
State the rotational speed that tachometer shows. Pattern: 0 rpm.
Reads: 500 rpm
